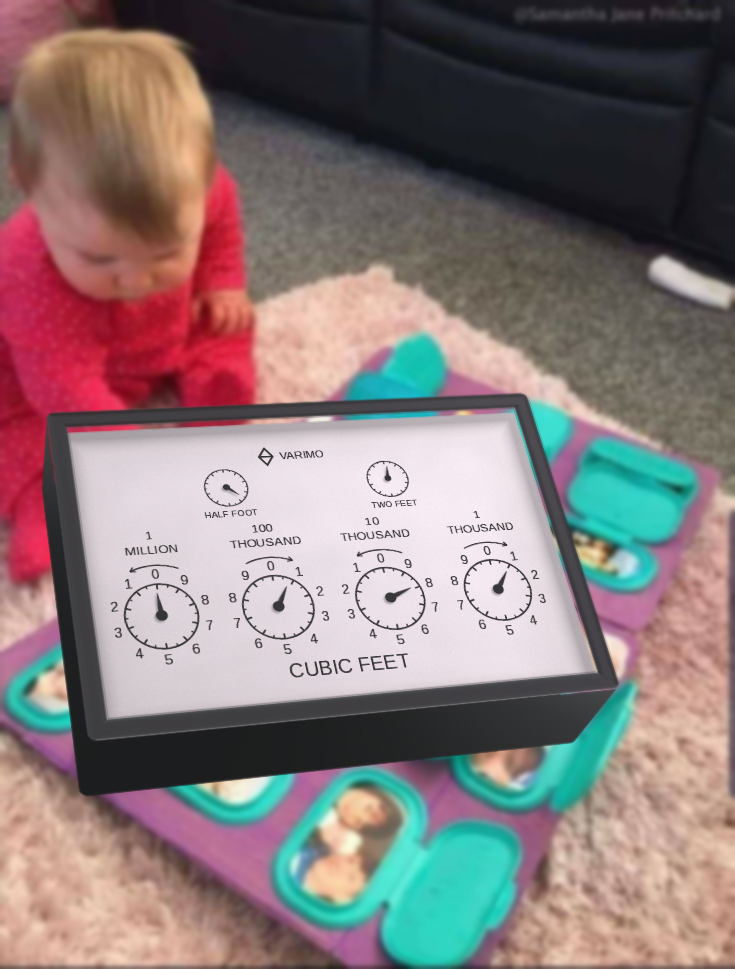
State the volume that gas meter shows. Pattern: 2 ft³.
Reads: 8100 ft³
